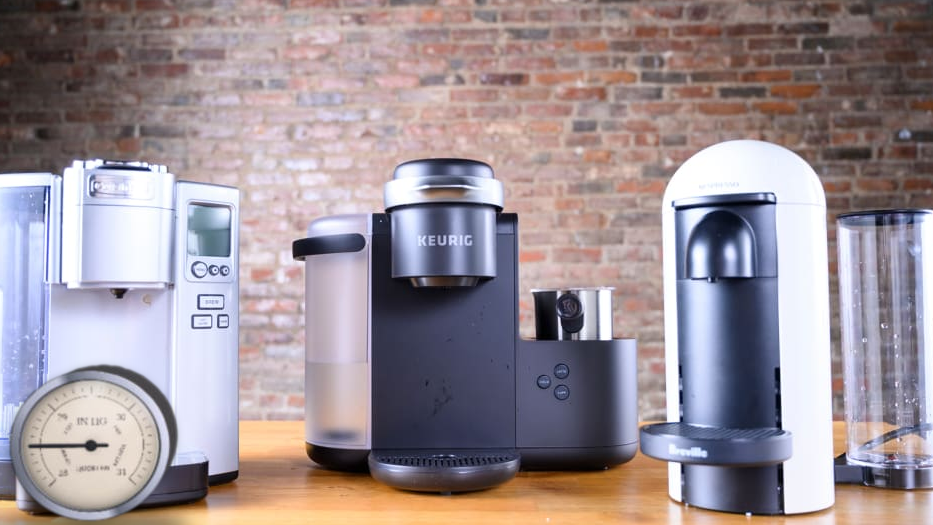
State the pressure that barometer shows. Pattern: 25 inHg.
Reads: 28.5 inHg
